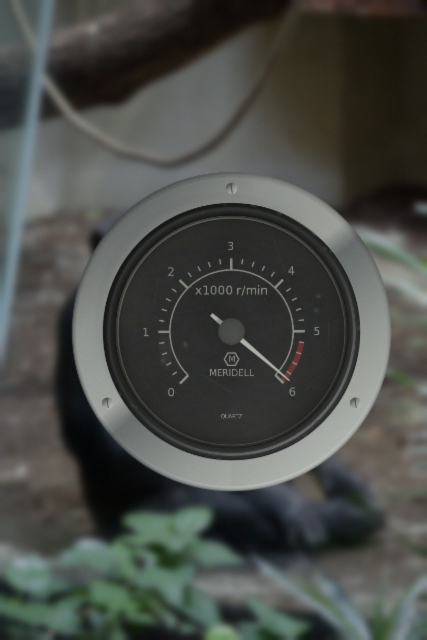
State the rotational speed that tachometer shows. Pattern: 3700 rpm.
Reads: 5900 rpm
